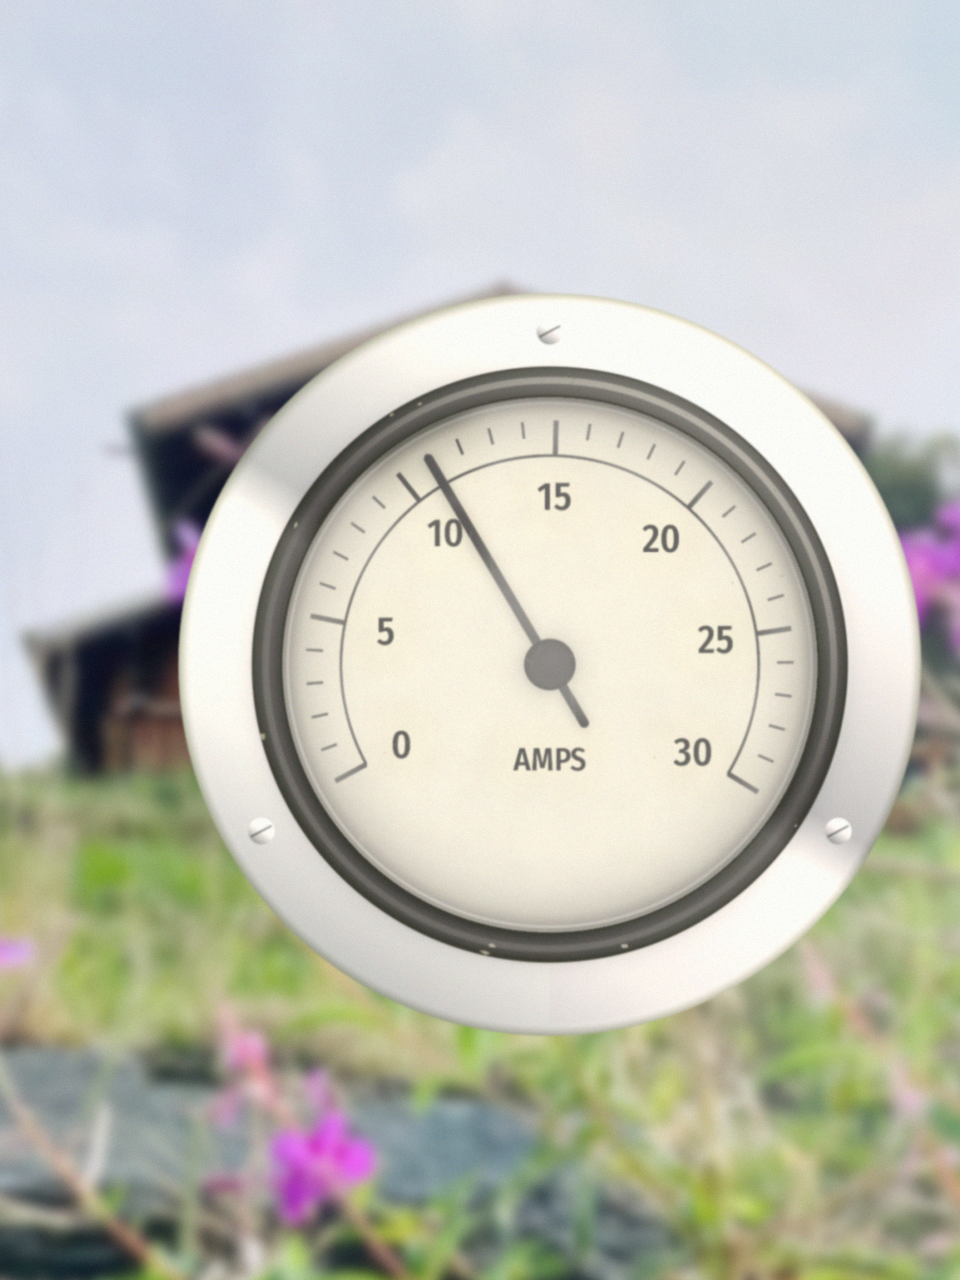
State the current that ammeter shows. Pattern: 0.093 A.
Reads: 11 A
